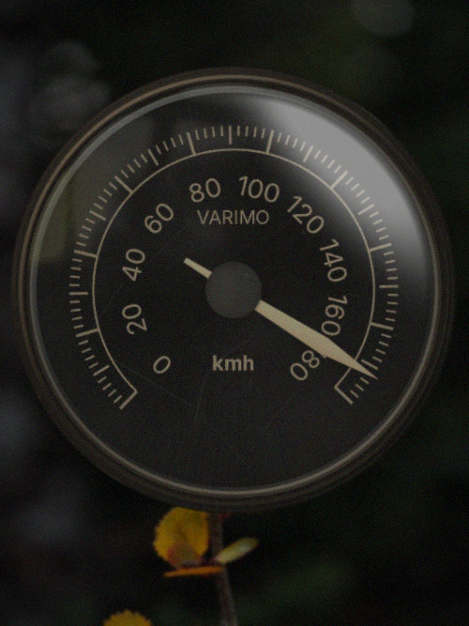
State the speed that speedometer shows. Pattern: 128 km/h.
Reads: 172 km/h
